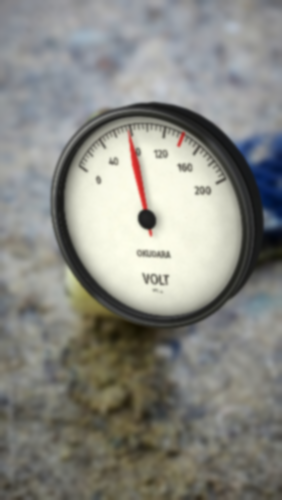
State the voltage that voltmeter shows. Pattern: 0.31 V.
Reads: 80 V
